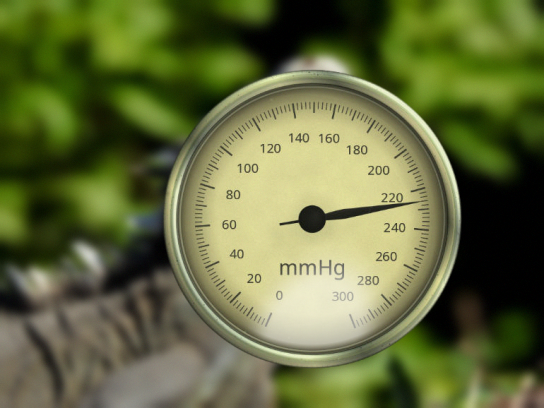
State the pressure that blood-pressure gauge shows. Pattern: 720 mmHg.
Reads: 226 mmHg
